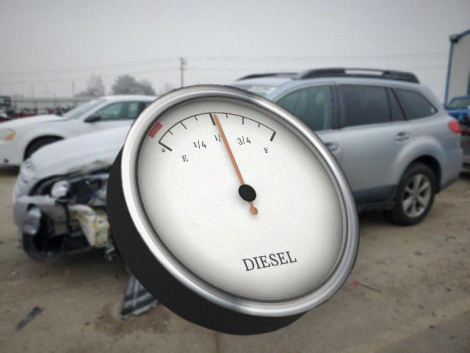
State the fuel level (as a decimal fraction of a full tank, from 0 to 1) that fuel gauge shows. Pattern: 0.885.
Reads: 0.5
